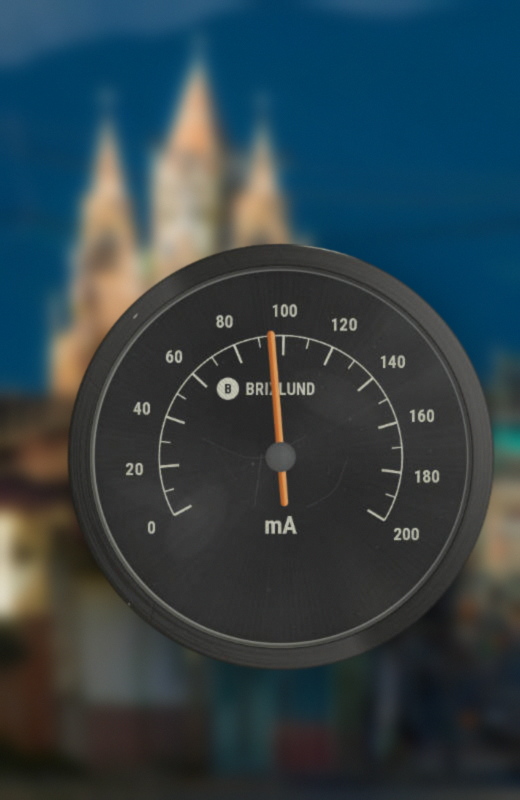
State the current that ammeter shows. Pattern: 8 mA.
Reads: 95 mA
